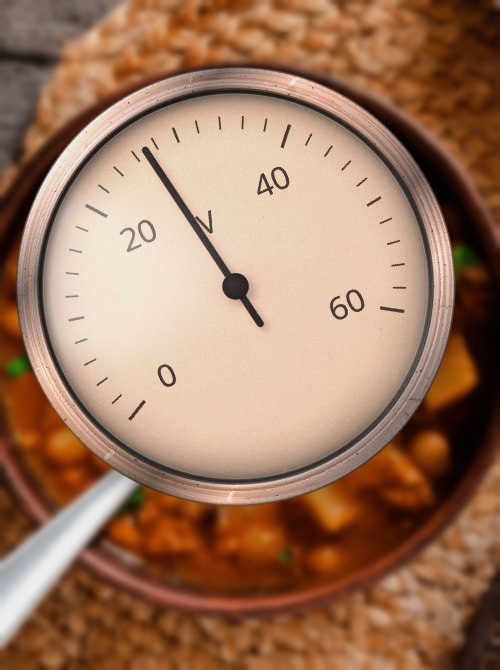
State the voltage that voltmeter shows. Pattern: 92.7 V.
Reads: 27 V
